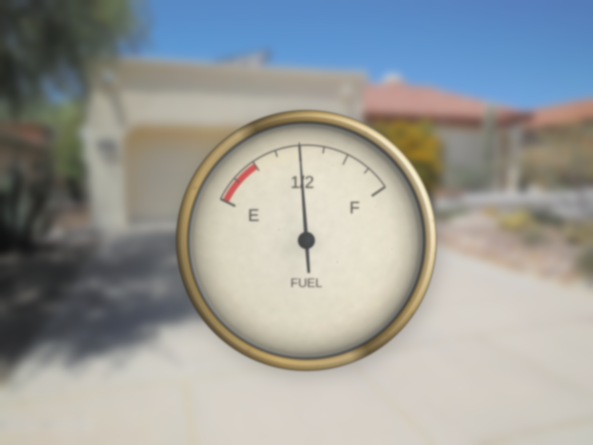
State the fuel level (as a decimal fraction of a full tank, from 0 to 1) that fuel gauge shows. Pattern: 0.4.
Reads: 0.5
